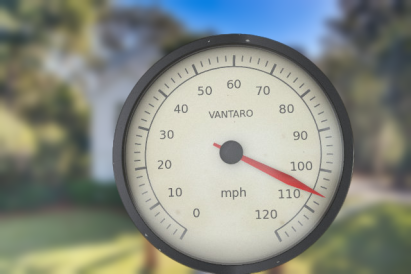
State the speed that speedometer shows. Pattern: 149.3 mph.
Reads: 106 mph
